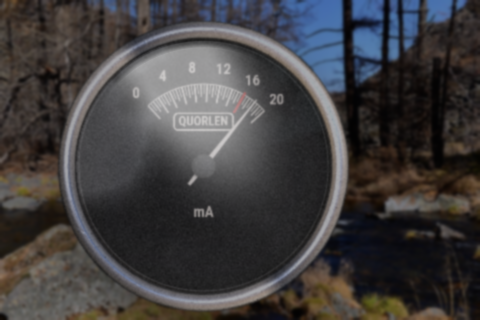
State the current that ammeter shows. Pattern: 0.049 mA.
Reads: 18 mA
